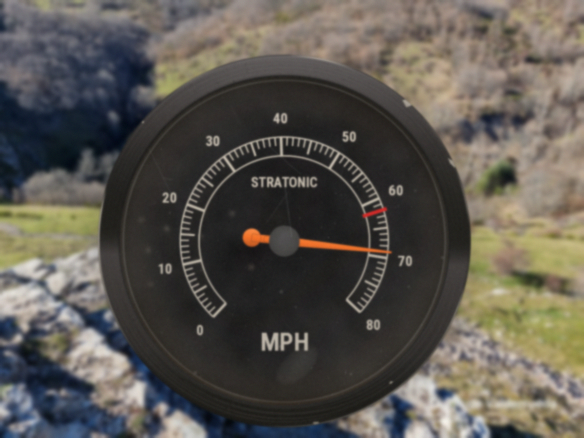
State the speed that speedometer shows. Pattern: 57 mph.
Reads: 69 mph
